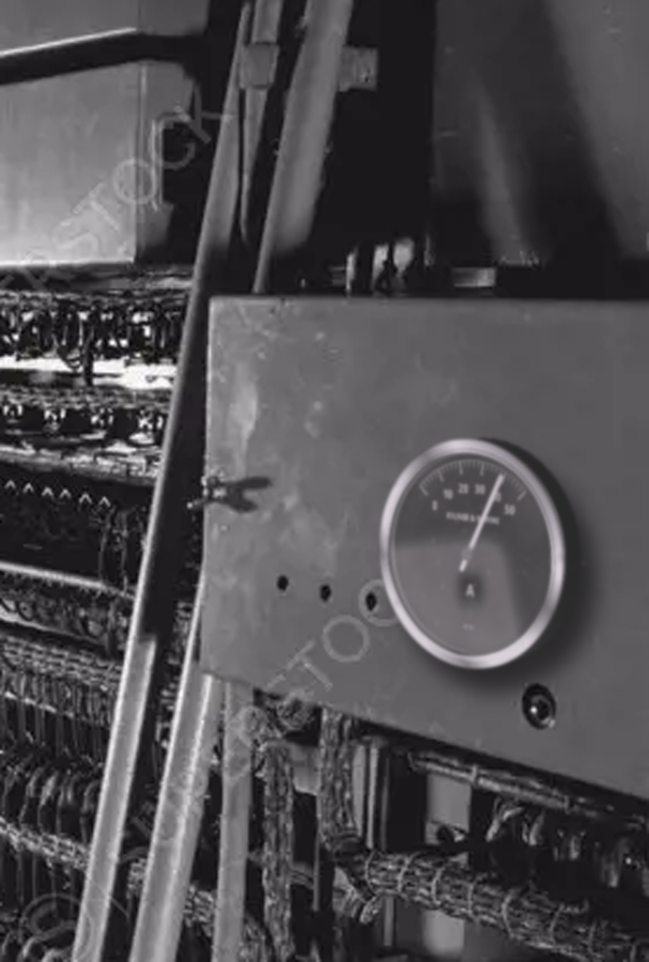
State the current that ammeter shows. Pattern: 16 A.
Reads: 40 A
